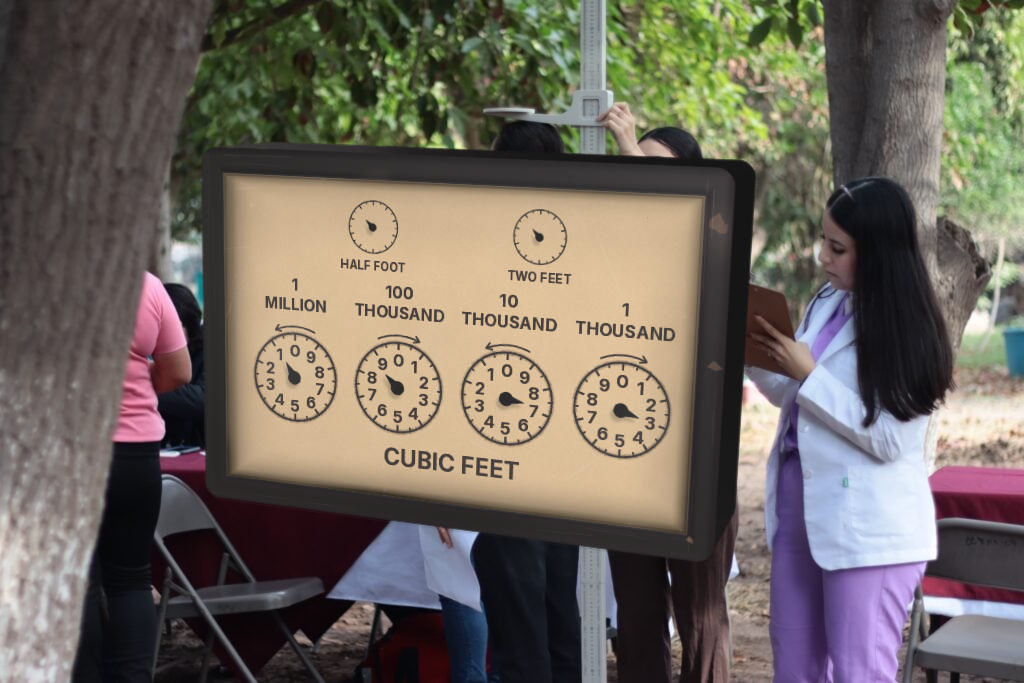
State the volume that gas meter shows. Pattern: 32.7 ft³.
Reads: 87300 ft³
